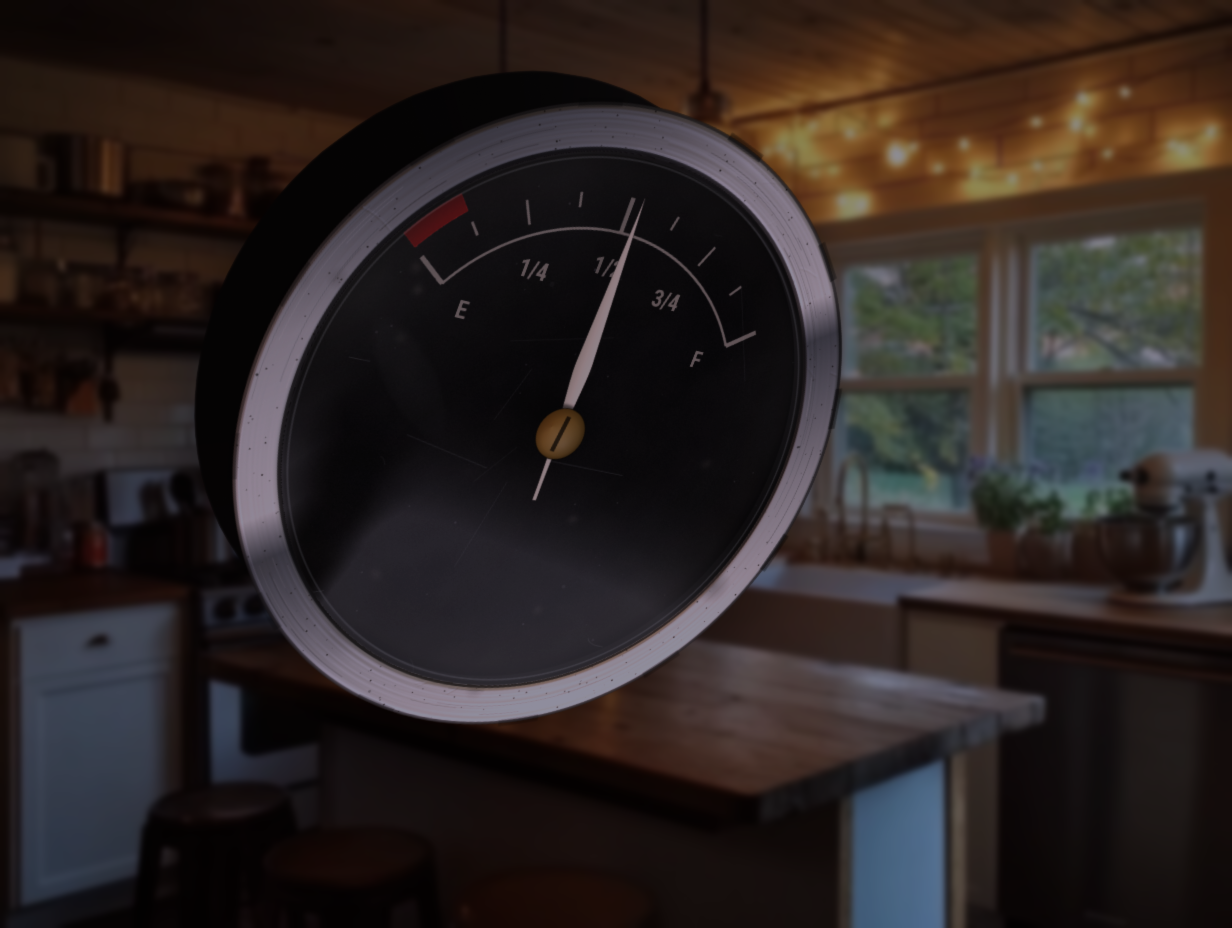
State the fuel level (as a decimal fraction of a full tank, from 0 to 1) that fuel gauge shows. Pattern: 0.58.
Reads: 0.5
